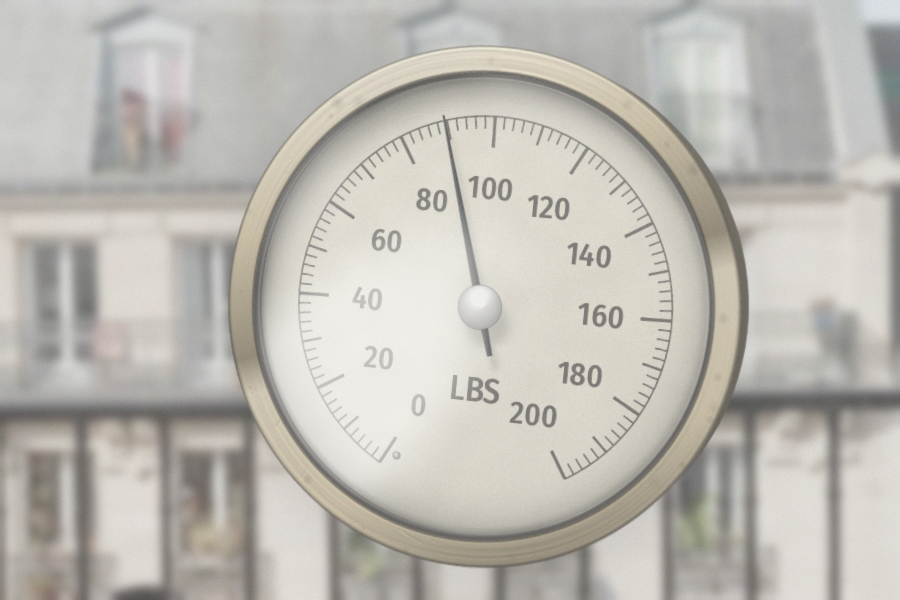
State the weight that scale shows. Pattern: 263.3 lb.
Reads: 90 lb
